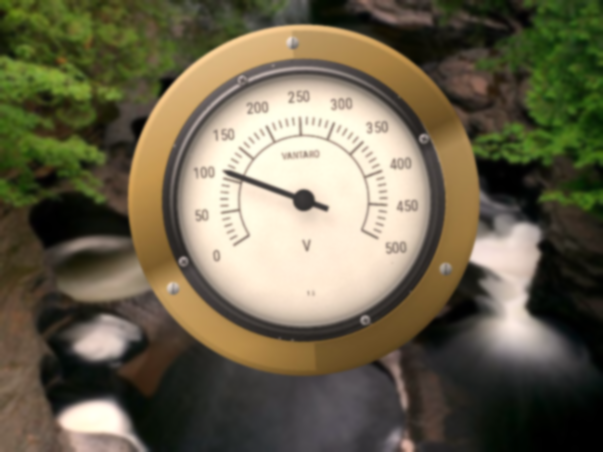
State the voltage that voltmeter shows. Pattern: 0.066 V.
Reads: 110 V
